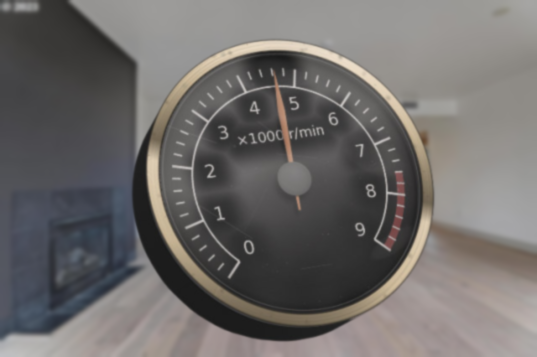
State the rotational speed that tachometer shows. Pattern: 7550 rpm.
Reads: 4600 rpm
